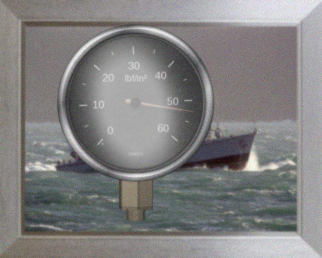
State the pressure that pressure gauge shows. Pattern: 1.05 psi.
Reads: 52.5 psi
